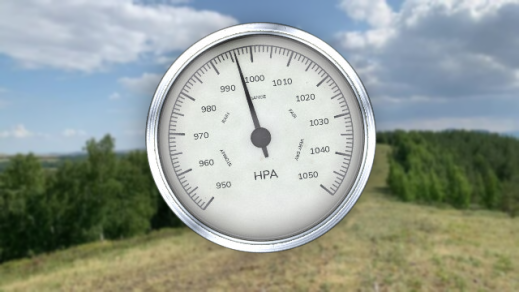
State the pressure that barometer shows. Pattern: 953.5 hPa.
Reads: 996 hPa
